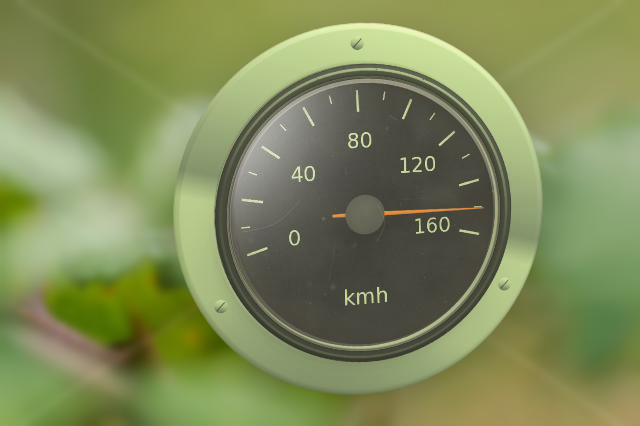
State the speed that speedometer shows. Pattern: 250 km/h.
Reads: 150 km/h
